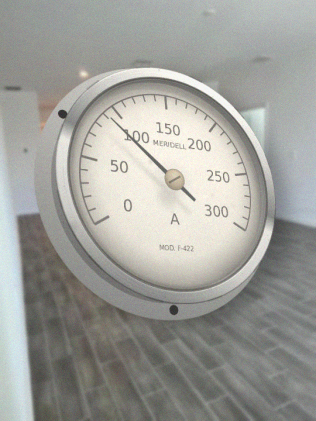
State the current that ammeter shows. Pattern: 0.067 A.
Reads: 90 A
